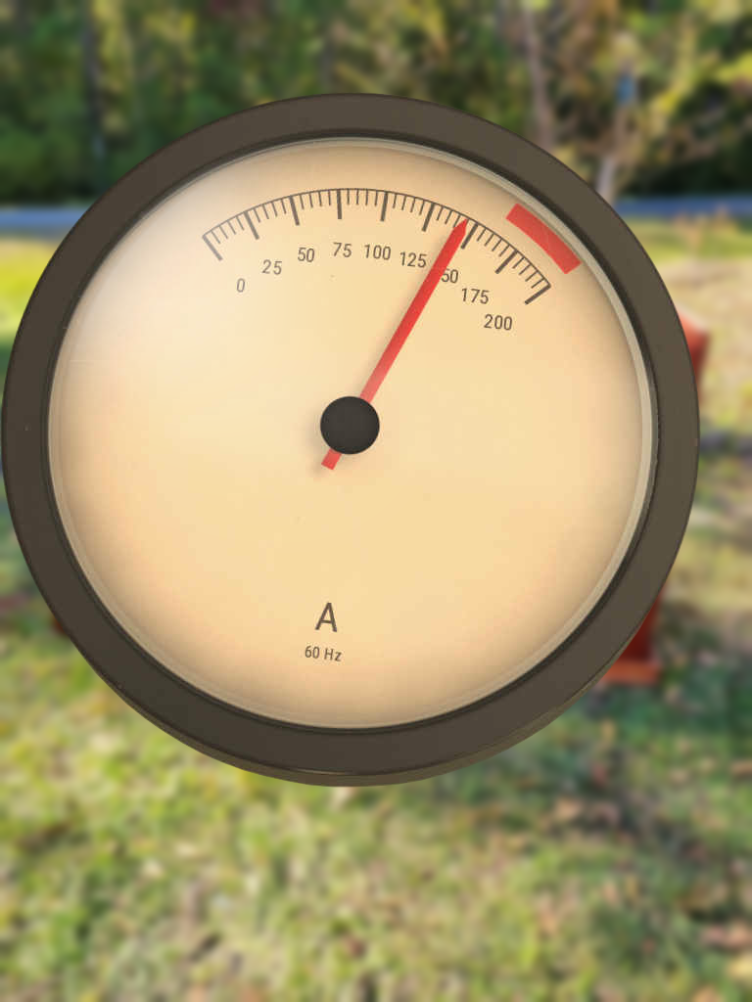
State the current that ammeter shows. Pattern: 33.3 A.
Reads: 145 A
